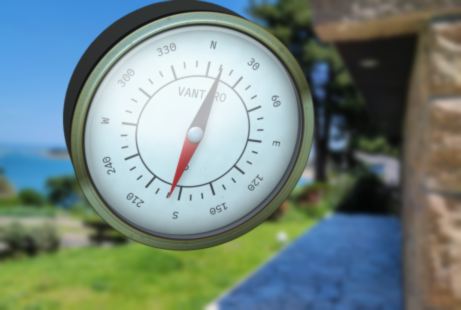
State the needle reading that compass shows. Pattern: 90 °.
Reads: 190 °
